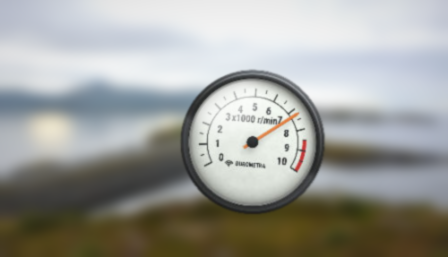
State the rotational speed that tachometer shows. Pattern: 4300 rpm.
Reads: 7250 rpm
